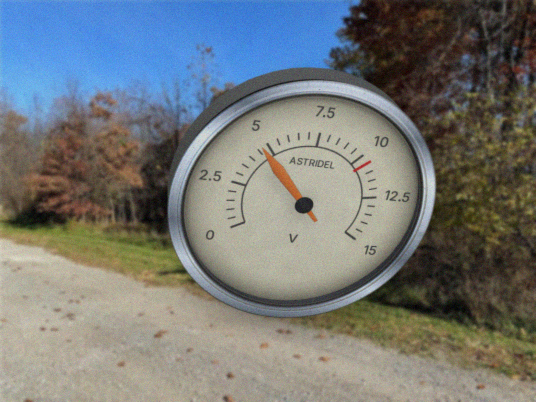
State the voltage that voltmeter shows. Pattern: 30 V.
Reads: 4.75 V
